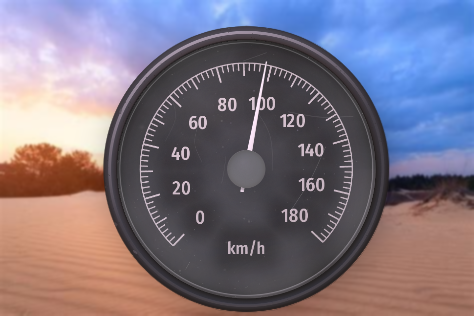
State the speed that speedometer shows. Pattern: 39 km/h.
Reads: 98 km/h
